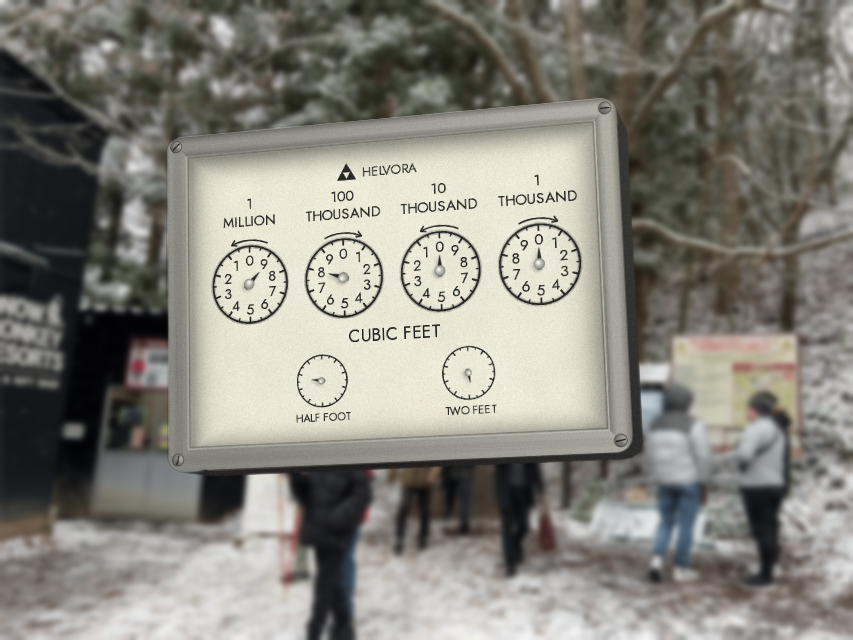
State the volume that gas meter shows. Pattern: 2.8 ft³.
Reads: 880000 ft³
